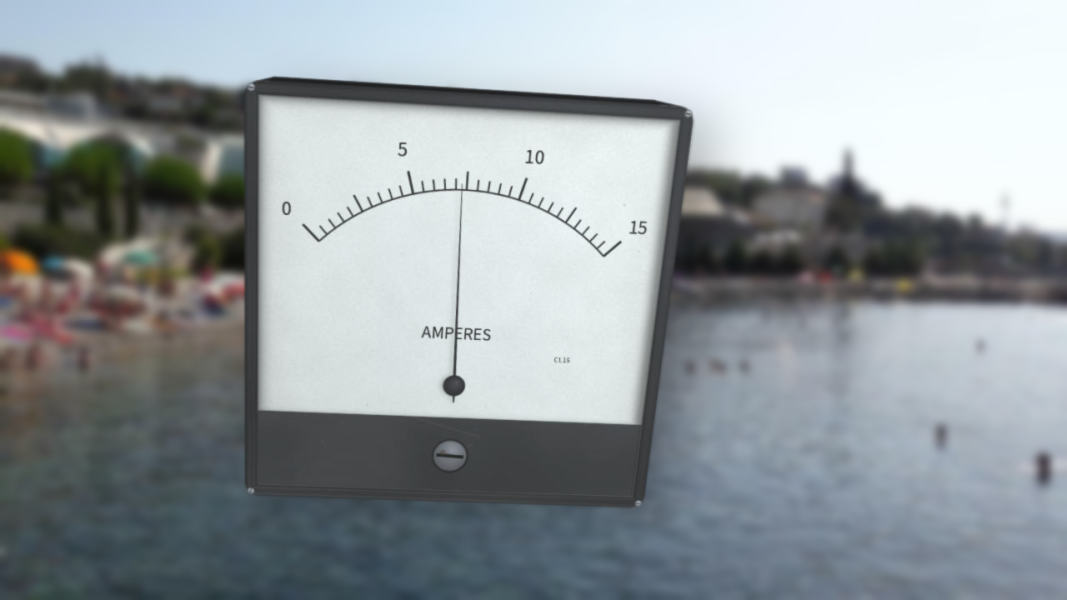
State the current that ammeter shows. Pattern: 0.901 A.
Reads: 7.25 A
